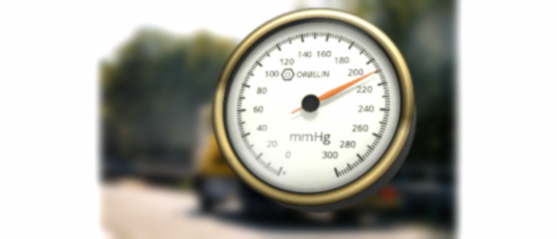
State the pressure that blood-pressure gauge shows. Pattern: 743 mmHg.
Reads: 210 mmHg
